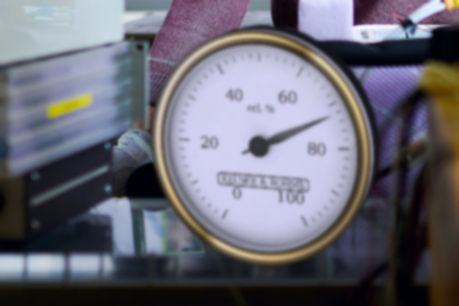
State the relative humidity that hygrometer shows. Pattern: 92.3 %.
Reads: 72 %
